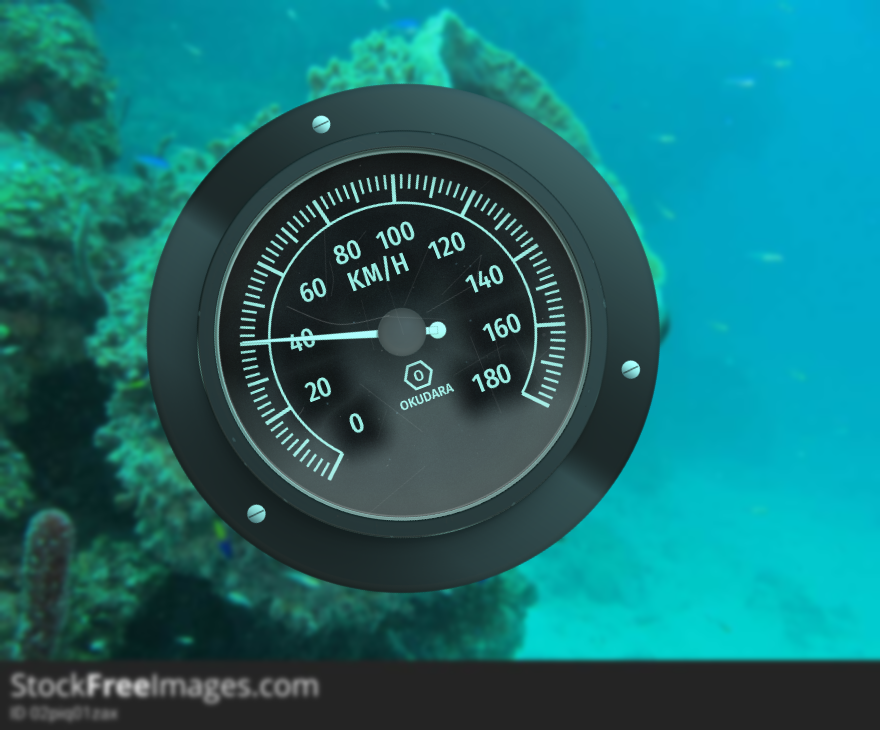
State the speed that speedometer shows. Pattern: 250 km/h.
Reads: 40 km/h
